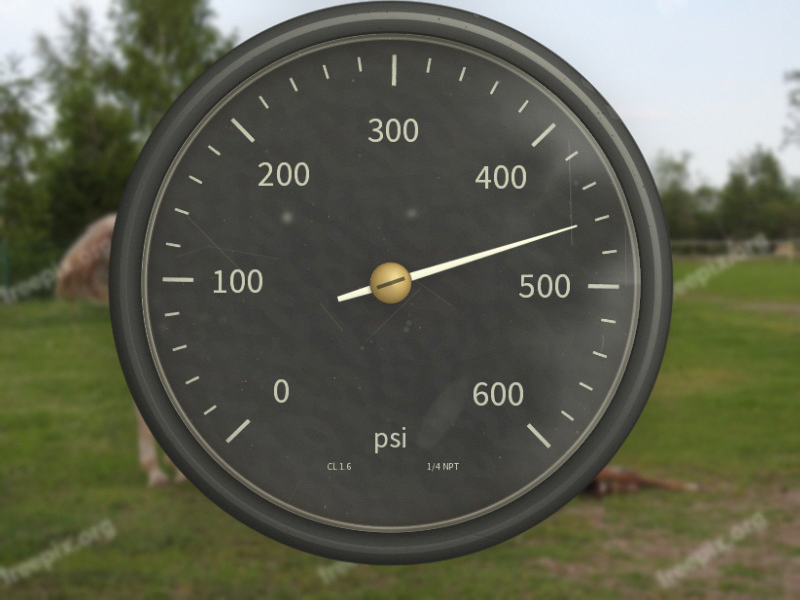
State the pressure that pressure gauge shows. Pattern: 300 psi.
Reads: 460 psi
